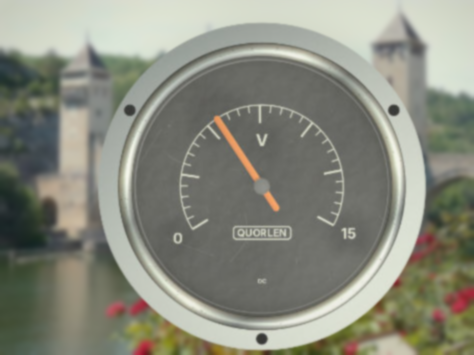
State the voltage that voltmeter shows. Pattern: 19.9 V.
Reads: 5.5 V
